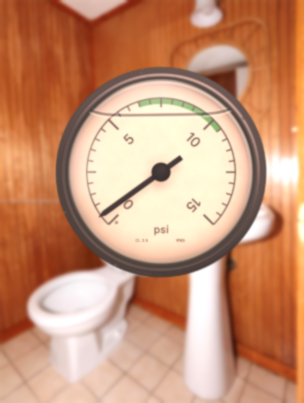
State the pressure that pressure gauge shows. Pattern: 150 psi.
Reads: 0.5 psi
